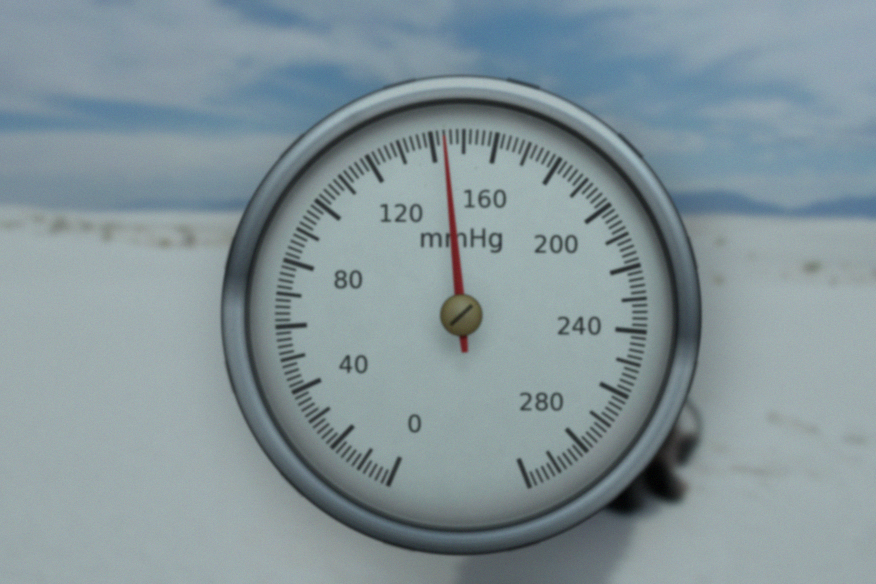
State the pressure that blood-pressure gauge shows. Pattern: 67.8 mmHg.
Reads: 144 mmHg
